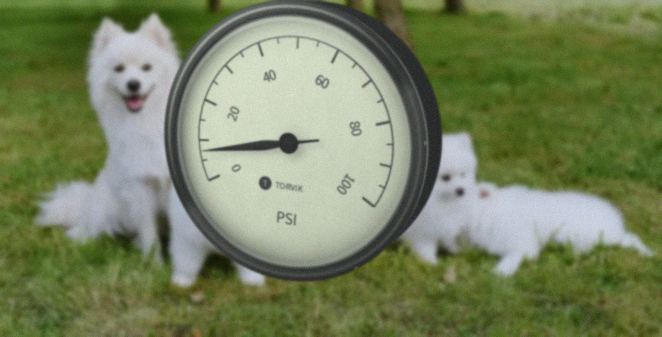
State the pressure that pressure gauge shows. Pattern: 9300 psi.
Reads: 7.5 psi
